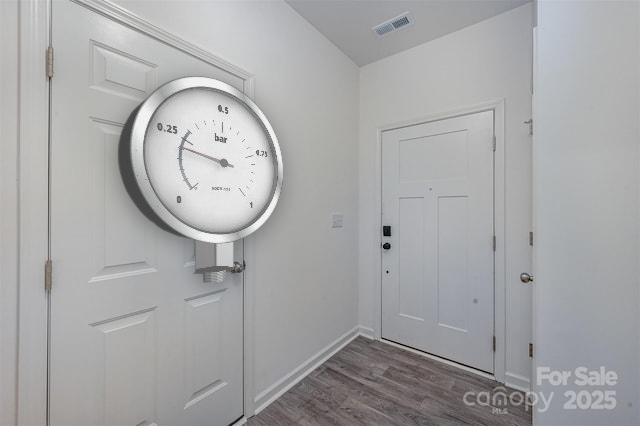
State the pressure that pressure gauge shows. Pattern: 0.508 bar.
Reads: 0.2 bar
